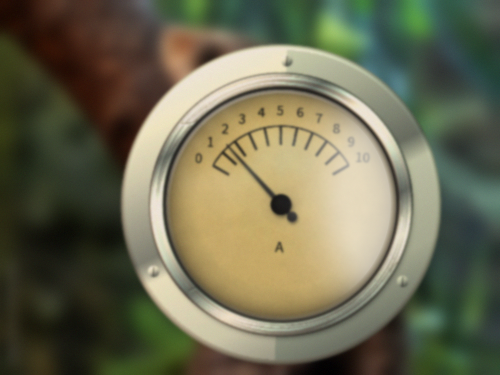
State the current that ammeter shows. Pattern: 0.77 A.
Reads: 1.5 A
